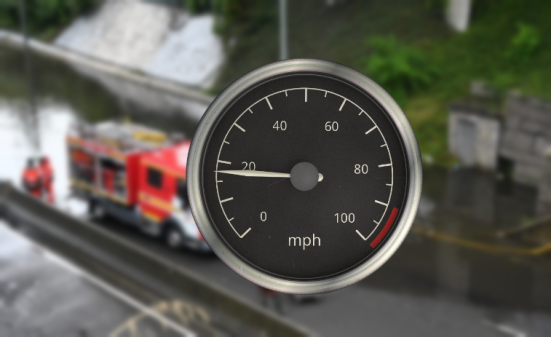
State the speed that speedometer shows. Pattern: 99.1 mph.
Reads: 17.5 mph
